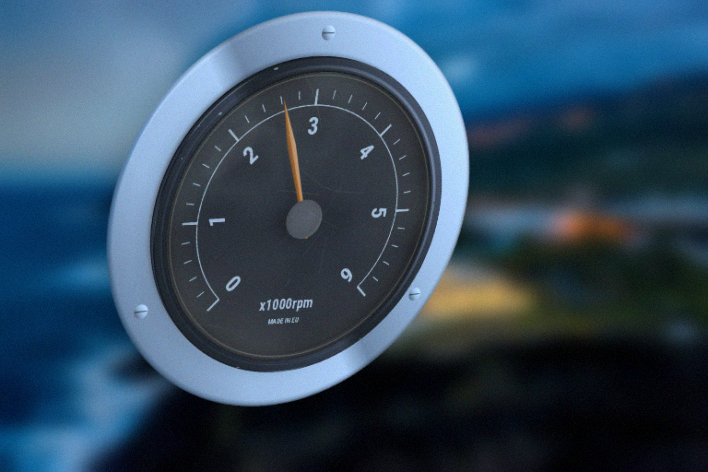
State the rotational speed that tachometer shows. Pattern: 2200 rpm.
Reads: 2600 rpm
